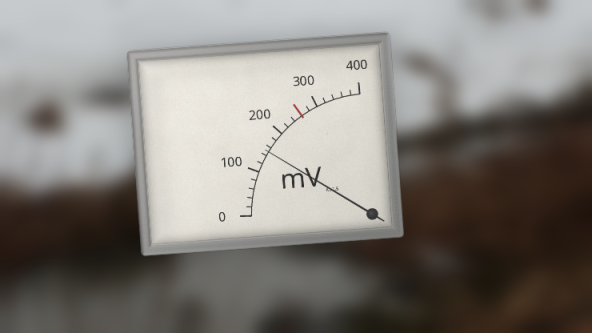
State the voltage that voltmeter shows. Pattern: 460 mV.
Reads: 150 mV
